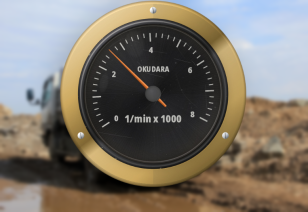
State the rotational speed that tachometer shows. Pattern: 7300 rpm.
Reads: 2600 rpm
